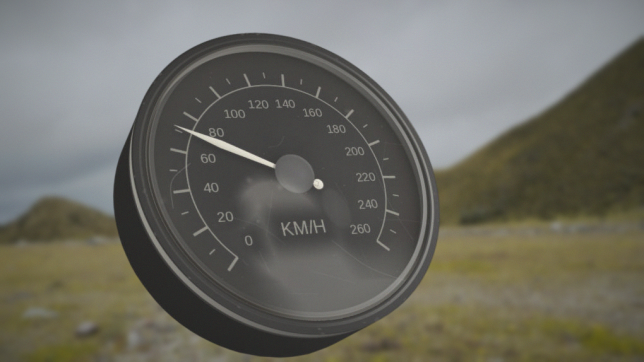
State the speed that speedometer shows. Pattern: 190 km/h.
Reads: 70 km/h
